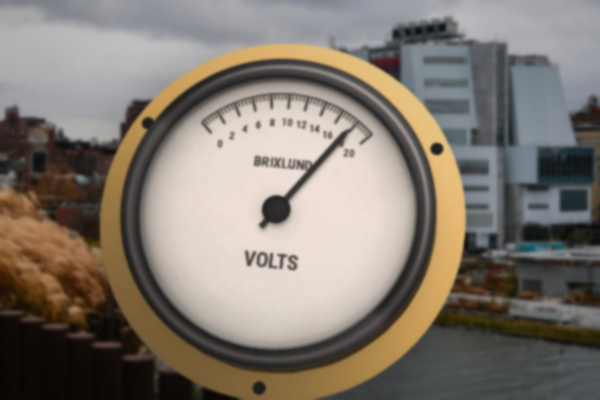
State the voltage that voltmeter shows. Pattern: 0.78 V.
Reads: 18 V
